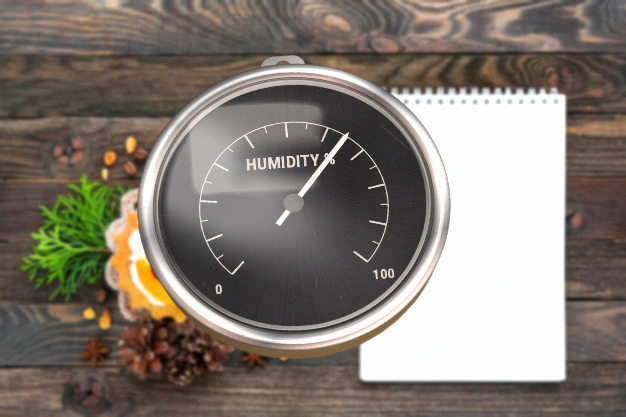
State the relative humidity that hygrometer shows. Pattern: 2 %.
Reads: 65 %
